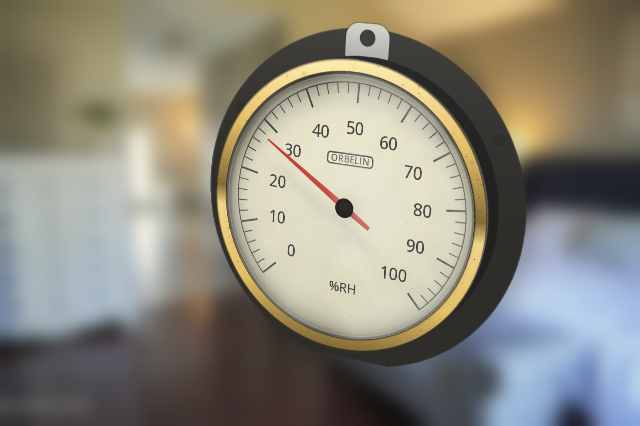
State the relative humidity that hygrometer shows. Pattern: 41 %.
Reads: 28 %
